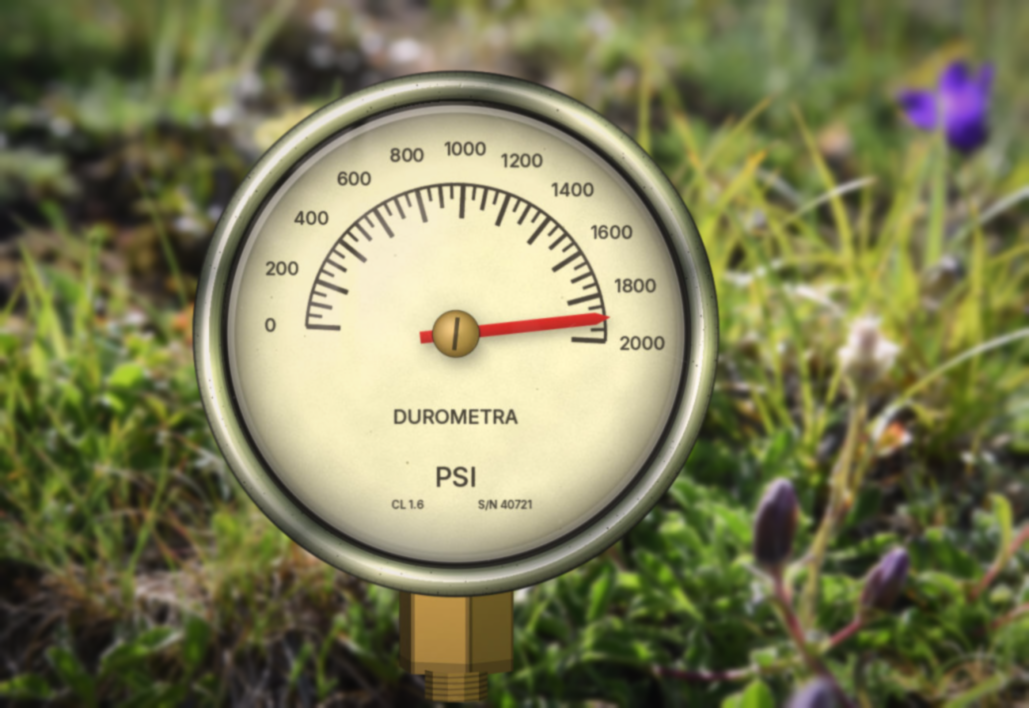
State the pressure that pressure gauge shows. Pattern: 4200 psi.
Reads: 1900 psi
